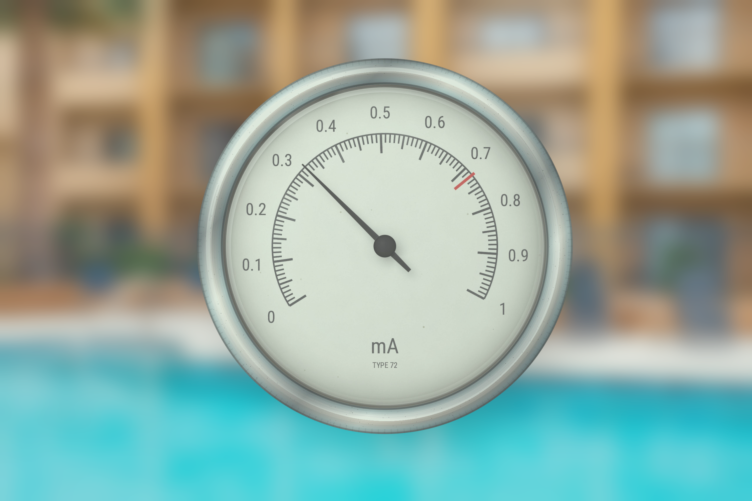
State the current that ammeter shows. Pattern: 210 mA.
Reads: 0.32 mA
